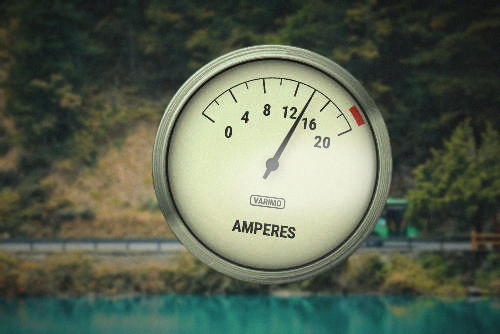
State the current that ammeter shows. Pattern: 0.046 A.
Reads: 14 A
